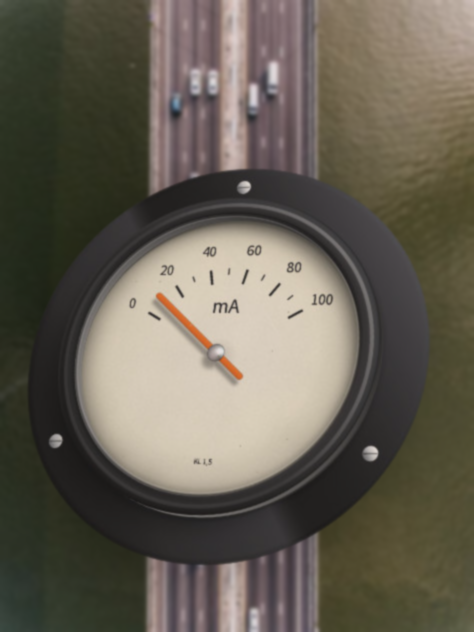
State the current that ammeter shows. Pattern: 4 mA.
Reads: 10 mA
